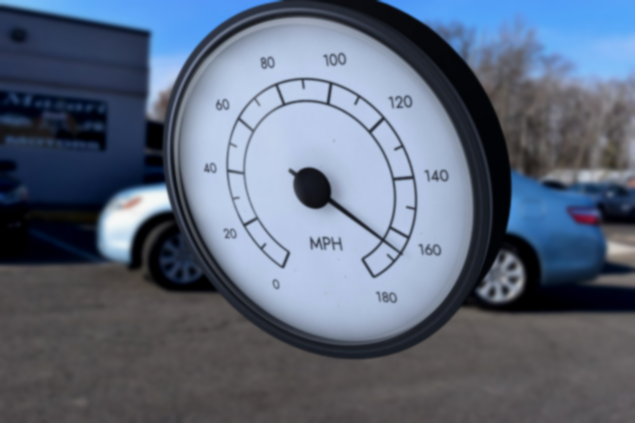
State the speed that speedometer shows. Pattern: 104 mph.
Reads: 165 mph
